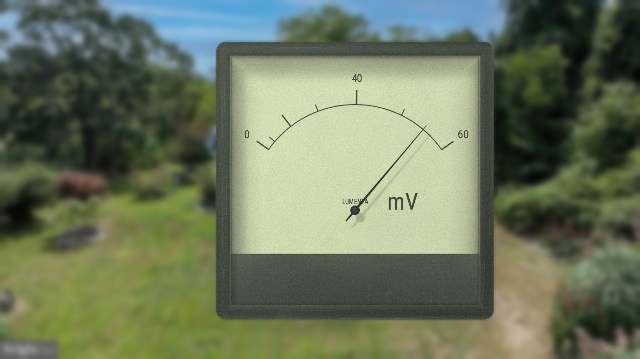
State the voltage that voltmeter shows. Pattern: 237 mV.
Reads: 55 mV
